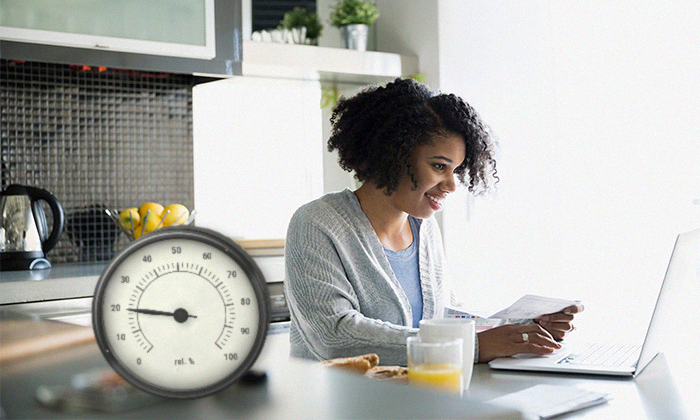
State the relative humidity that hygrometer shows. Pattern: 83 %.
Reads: 20 %
